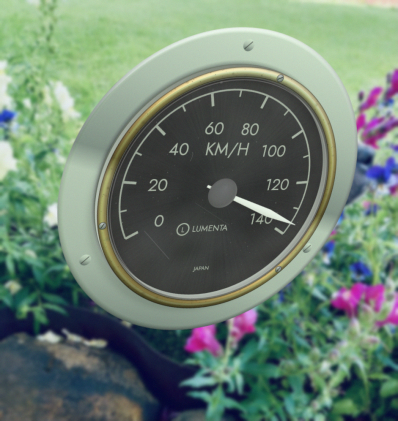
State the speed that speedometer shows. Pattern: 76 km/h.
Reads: 135 km/h
